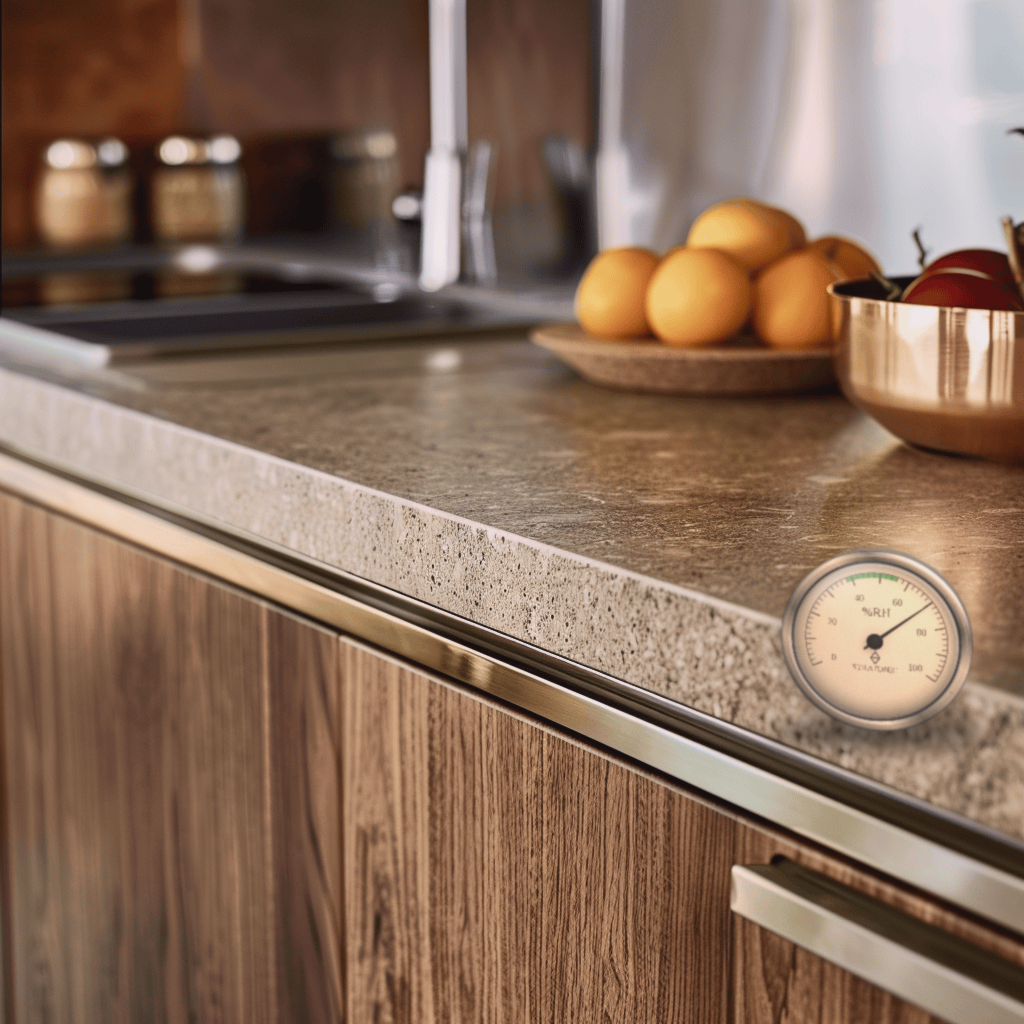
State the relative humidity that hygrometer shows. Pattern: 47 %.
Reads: 70 %
